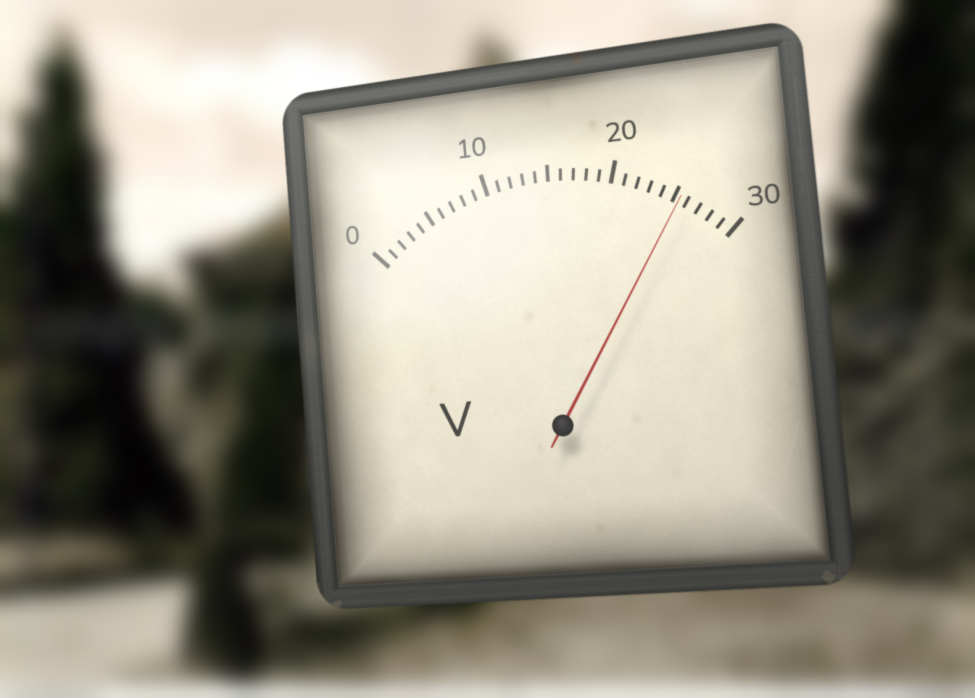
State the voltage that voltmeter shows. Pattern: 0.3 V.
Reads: 25.5 V
